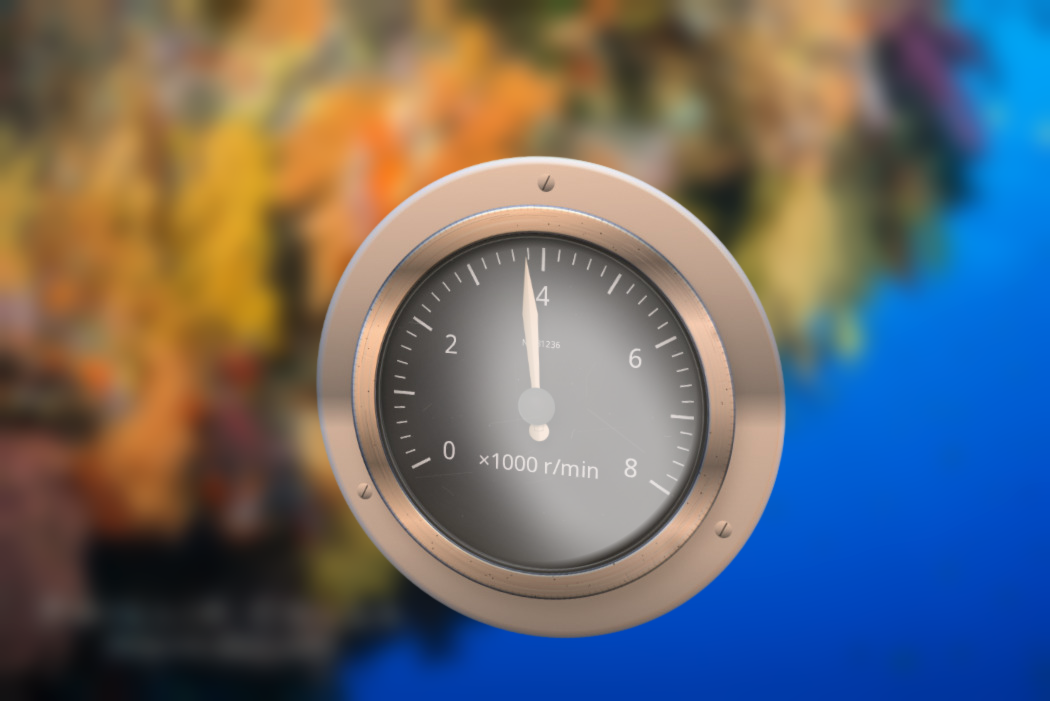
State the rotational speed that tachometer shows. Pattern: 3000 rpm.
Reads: 3800 rpm
